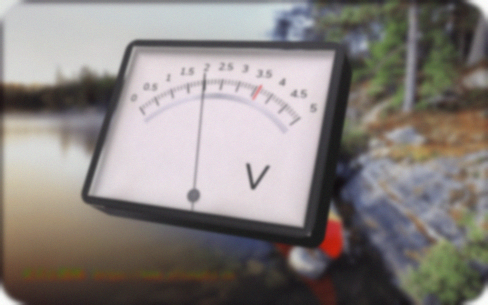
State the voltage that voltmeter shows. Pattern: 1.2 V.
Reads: 2 V
